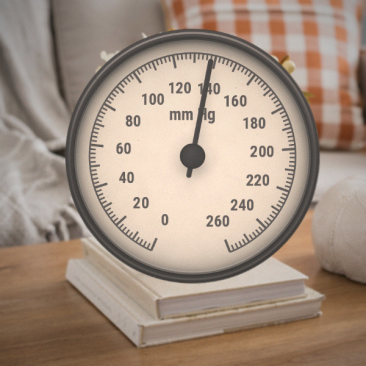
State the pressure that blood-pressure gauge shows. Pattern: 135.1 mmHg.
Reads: 138 mmHg
